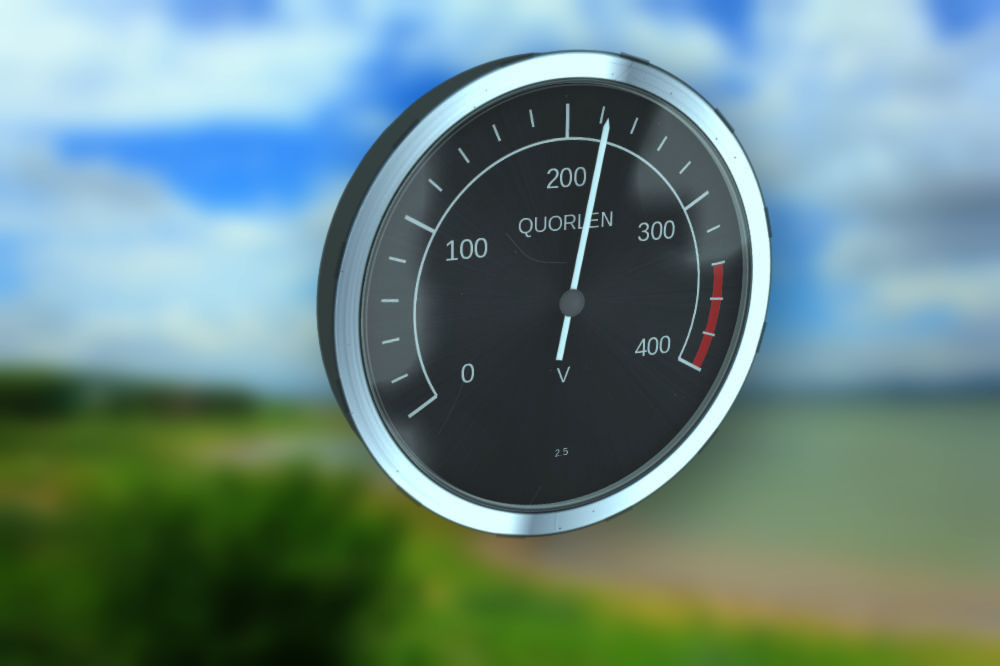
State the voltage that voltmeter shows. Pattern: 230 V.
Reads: 220 V
